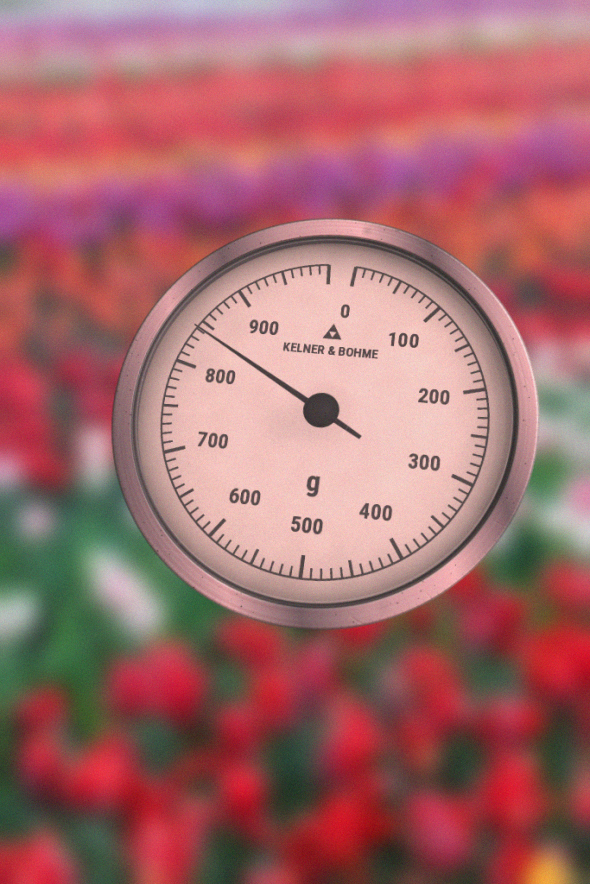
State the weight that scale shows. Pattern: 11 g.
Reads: 840 g
